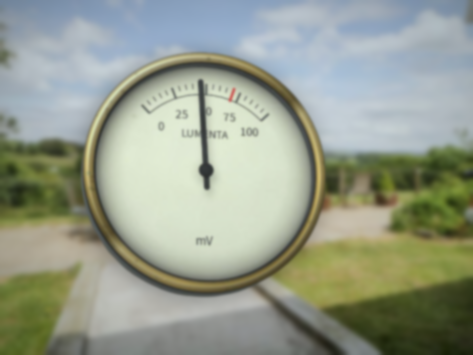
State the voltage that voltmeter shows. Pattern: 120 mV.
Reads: 45 mV
